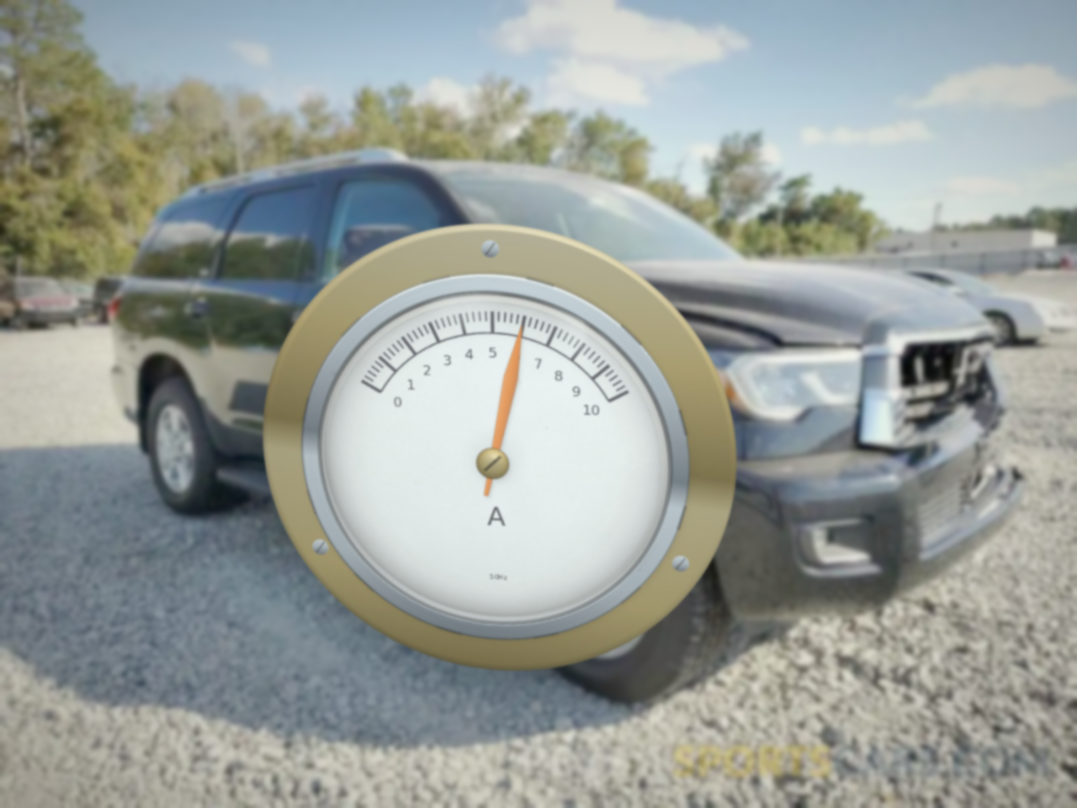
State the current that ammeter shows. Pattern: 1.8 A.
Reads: 6 A
